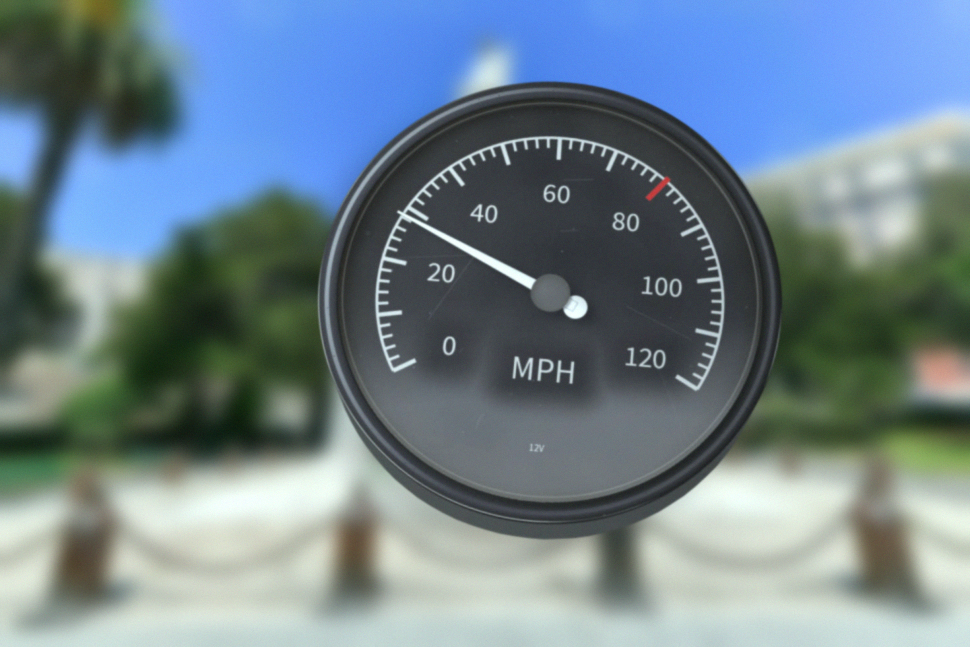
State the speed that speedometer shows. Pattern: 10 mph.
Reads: 28 mph
